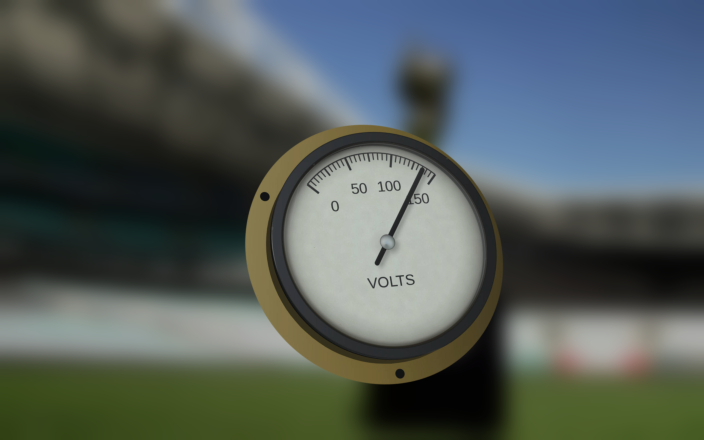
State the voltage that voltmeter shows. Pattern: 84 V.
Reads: 135 V
